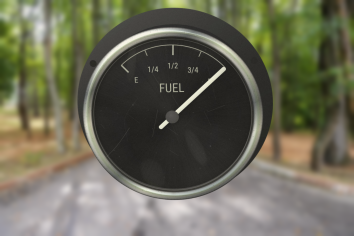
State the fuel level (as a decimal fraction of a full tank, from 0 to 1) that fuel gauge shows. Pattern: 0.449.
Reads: 1
